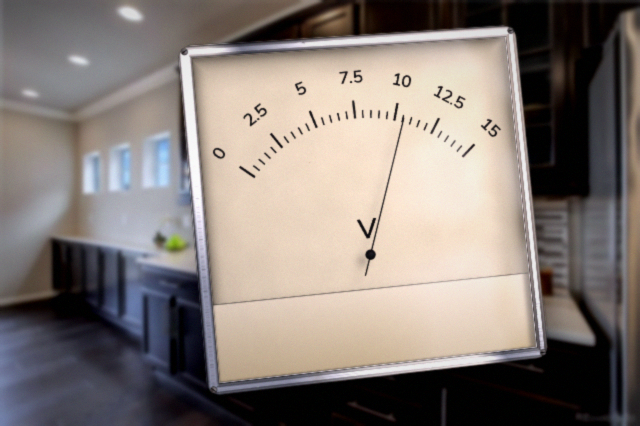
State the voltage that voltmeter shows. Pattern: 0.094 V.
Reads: 10.5 V
